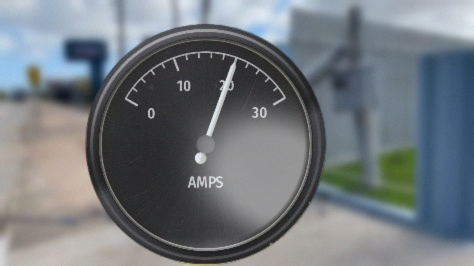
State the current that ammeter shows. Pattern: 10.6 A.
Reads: 20 A
